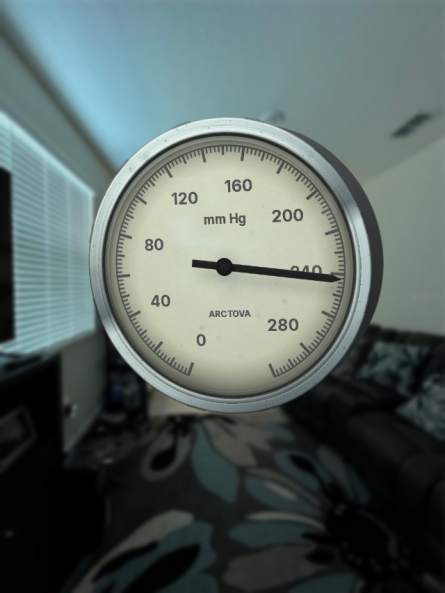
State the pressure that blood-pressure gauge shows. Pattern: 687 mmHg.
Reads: 242 mmHg
